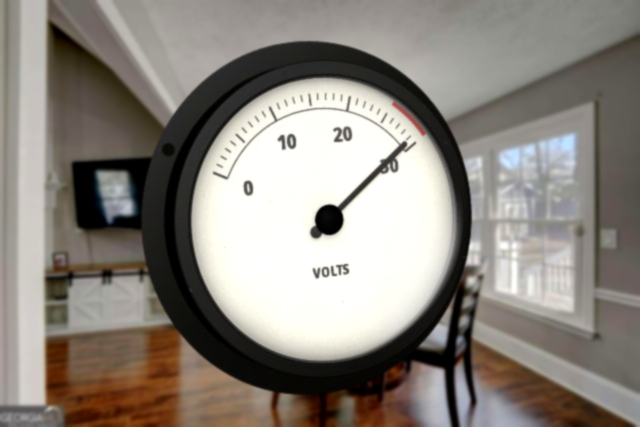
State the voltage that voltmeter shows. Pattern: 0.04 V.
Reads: 29 V
